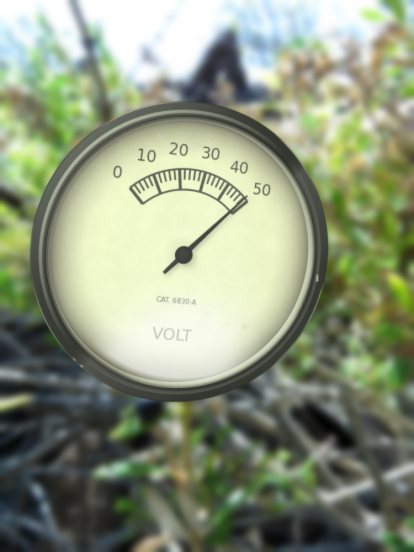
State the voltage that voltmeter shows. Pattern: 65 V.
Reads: 48 V
